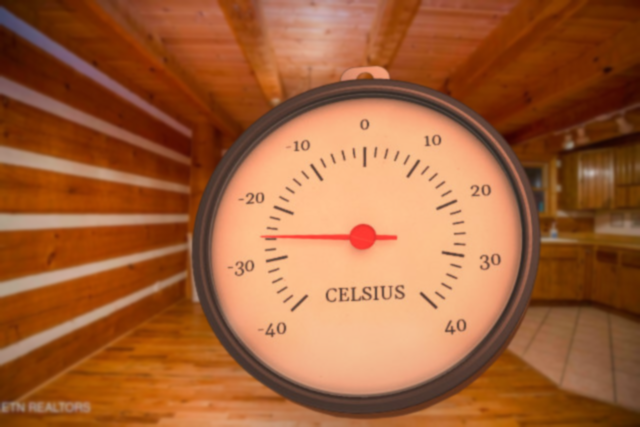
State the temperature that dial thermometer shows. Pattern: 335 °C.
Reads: -26 °C
